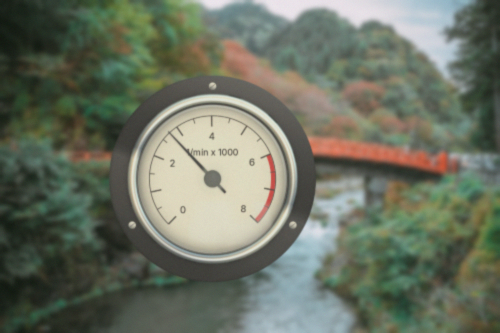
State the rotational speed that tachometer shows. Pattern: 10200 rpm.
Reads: 2750 rpm
